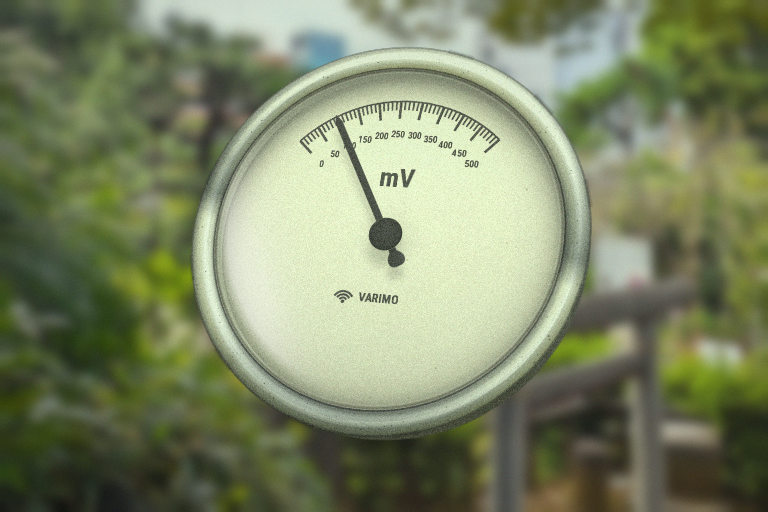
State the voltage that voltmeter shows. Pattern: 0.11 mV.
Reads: 100 mV
